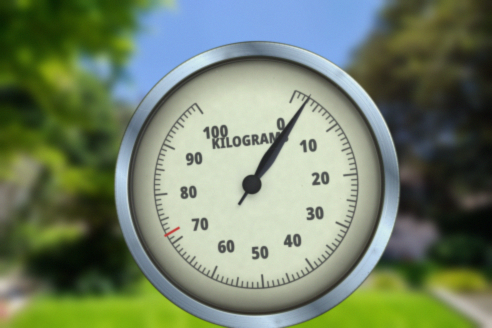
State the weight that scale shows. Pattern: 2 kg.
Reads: 3 kg
